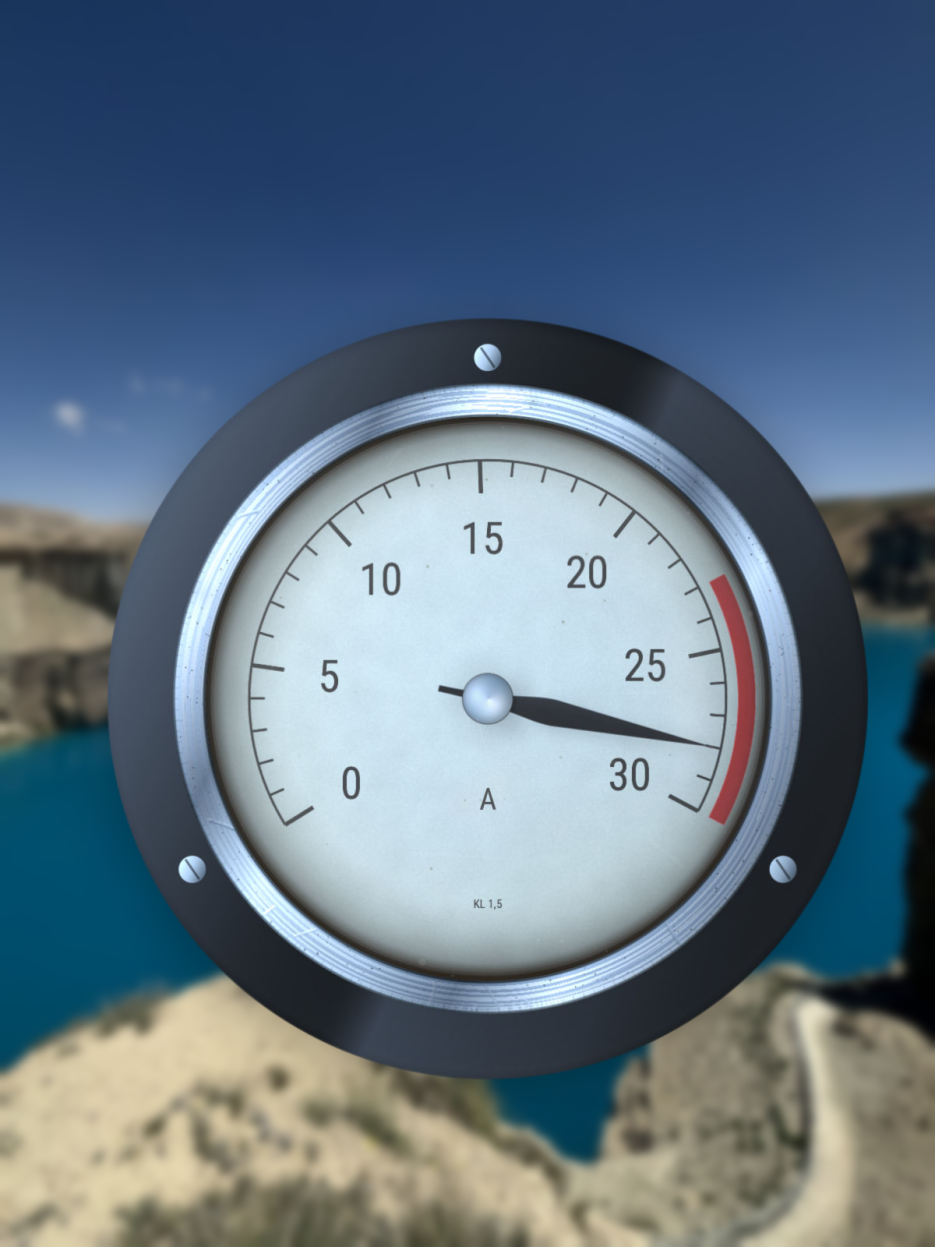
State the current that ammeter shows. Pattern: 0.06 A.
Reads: 28 A
